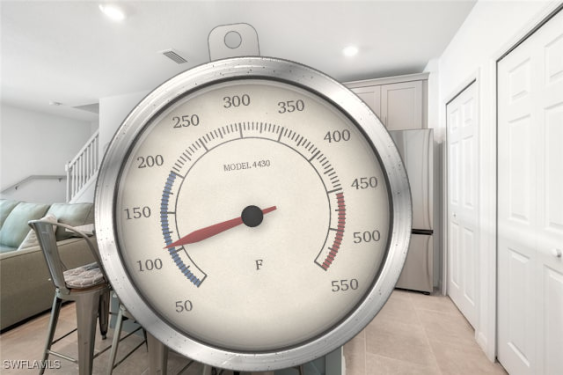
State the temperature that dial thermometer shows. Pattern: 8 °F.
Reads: 110 °F
